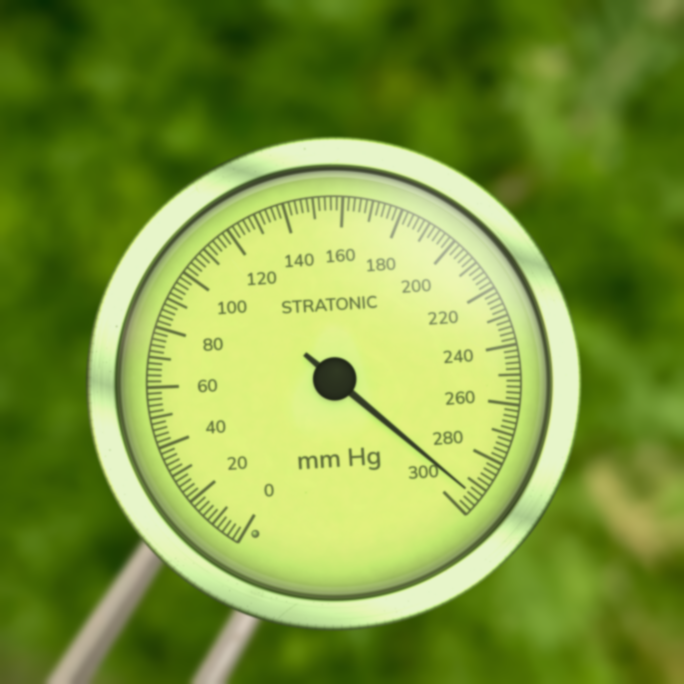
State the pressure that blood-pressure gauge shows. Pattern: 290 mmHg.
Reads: 294 mmHg
